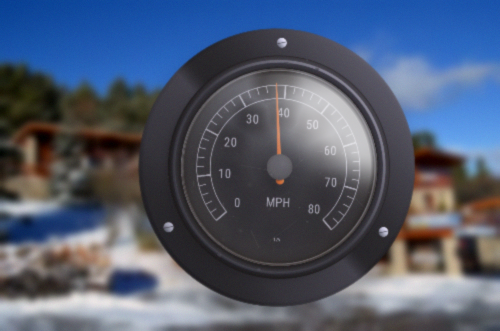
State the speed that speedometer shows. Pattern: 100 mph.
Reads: 38 mph
